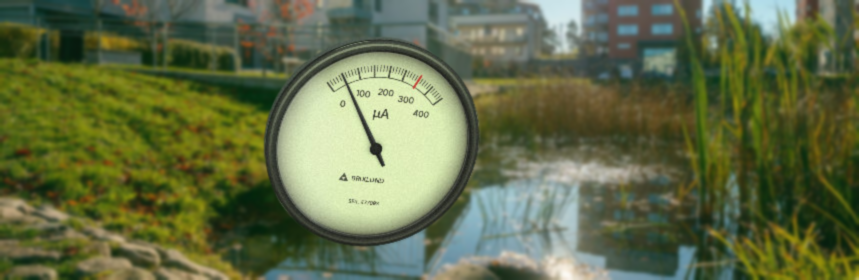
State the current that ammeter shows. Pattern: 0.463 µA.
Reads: 50 µA
